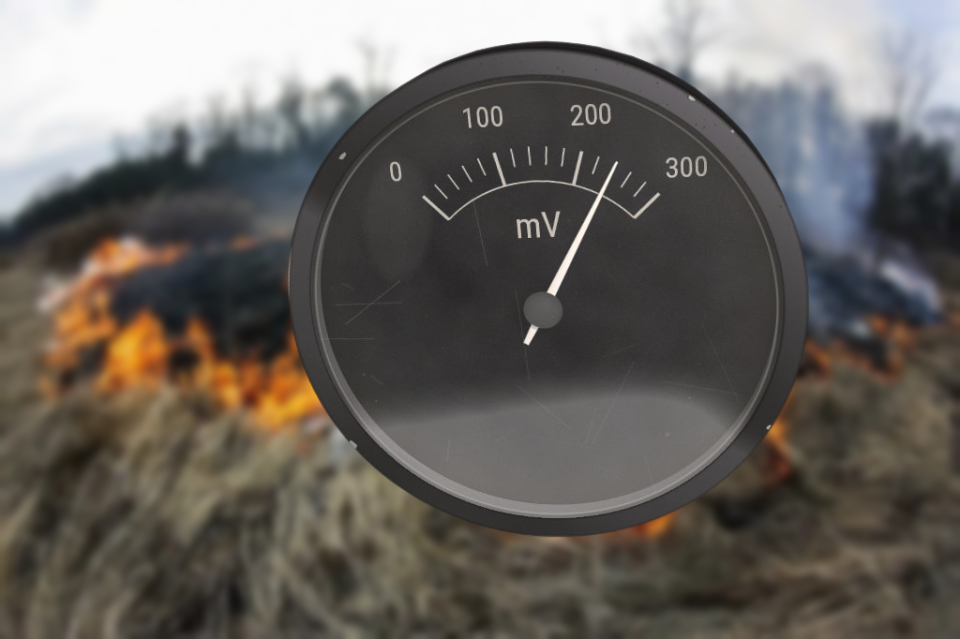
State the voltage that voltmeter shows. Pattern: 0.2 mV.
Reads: 240 mV
